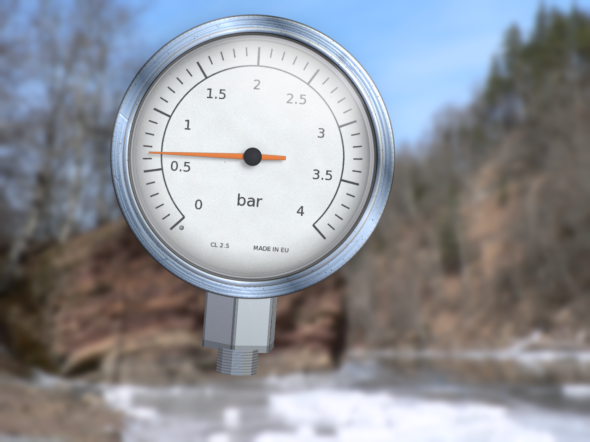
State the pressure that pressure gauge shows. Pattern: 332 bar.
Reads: 0.65 bar
